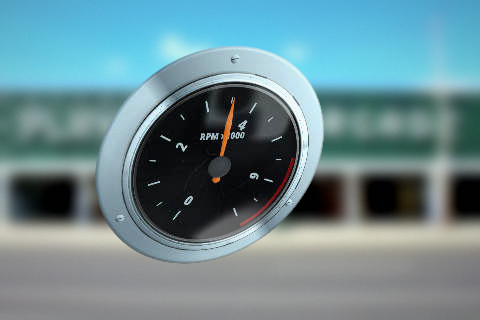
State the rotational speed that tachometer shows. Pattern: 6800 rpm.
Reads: 3500 rpm
